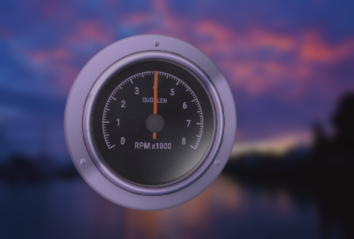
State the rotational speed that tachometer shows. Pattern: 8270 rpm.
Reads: 4000 rpm
